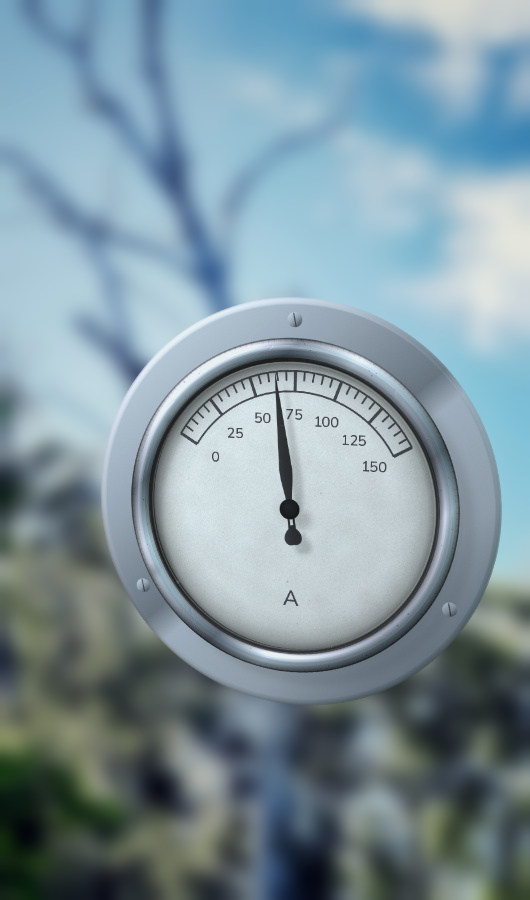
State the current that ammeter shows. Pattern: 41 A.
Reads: 65 A
